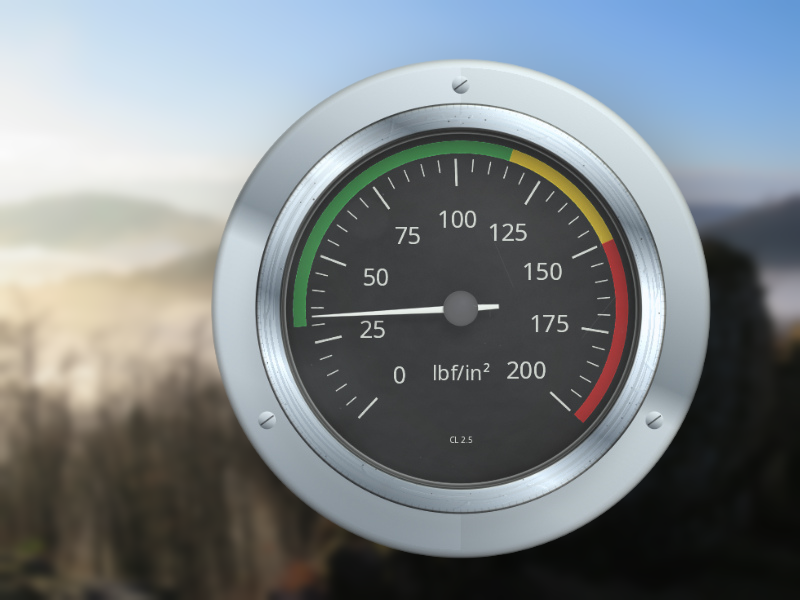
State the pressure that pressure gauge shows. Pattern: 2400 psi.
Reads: 32.5 psi
